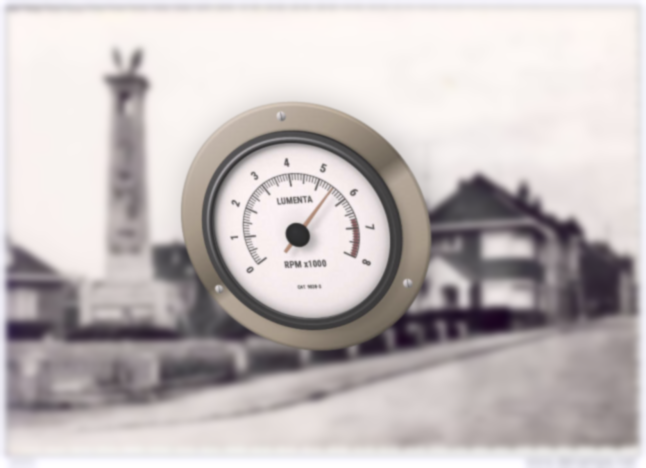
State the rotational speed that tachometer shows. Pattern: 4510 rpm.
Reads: 5500 rpm
